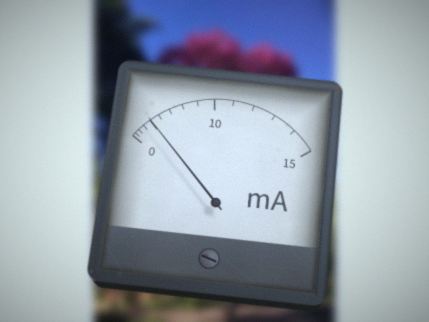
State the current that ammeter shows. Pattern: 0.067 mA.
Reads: 5 mA
